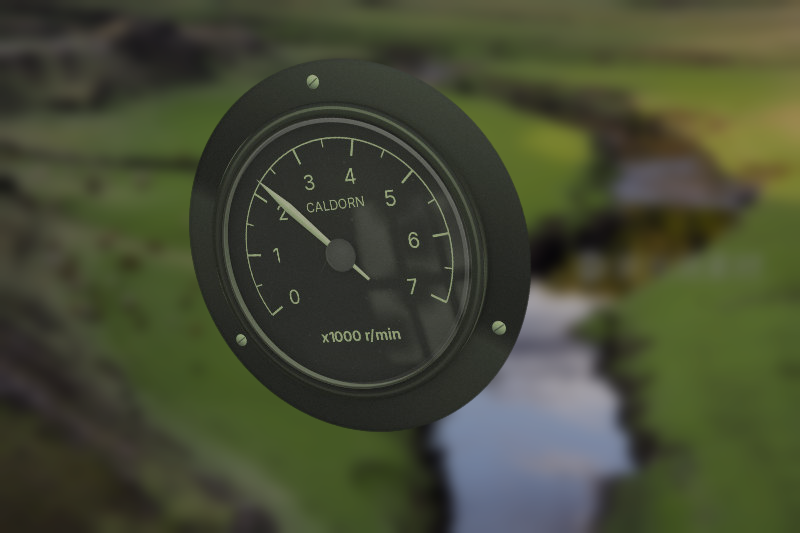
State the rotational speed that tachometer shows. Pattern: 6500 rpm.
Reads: 2250 rpm
